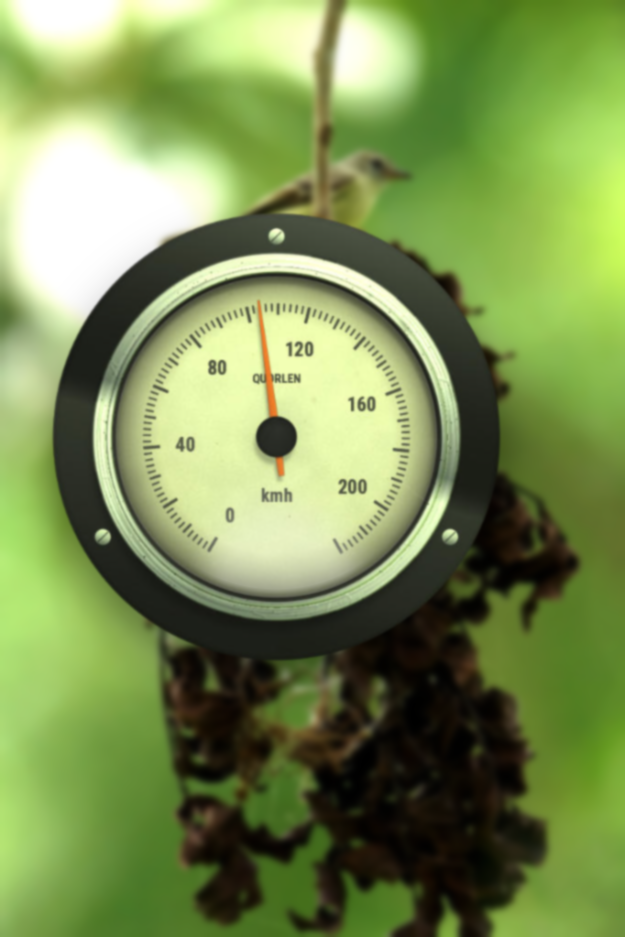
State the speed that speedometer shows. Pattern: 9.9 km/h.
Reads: 104 km/h
